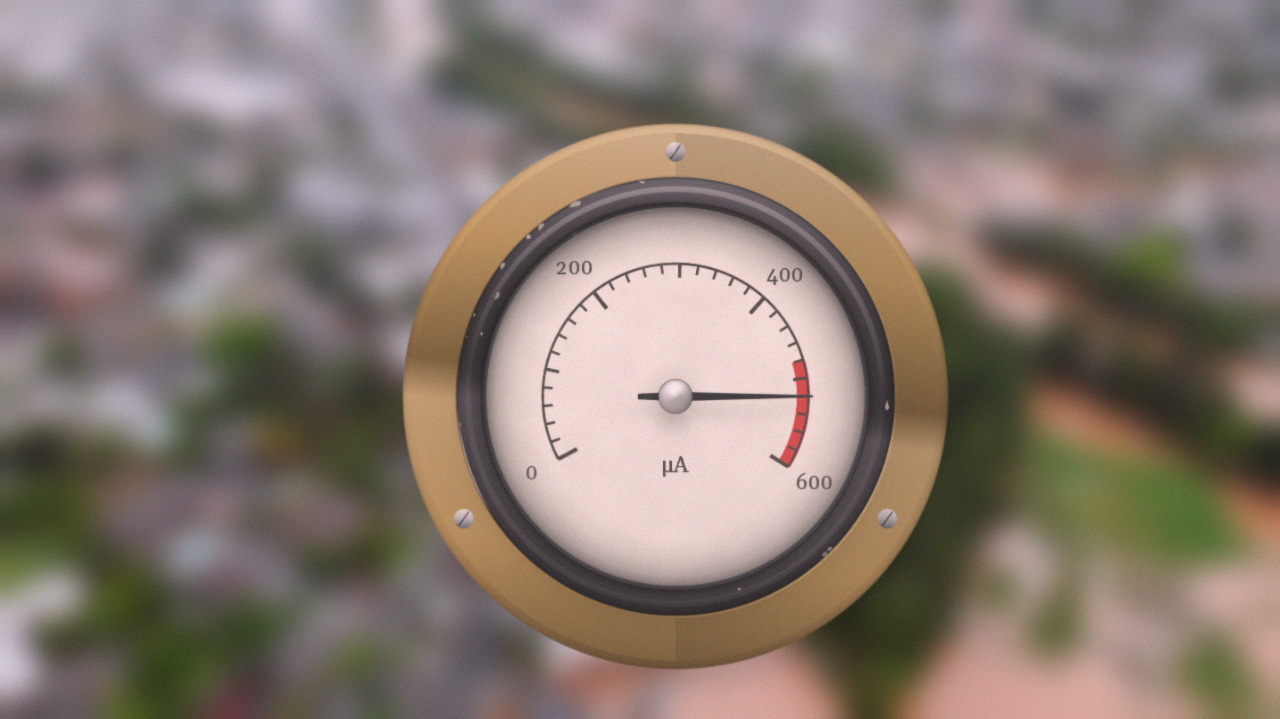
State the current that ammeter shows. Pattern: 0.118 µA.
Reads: 520 µA
